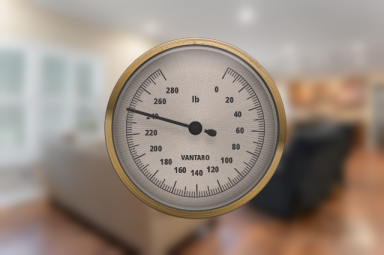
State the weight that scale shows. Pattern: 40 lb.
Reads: 240 lb
